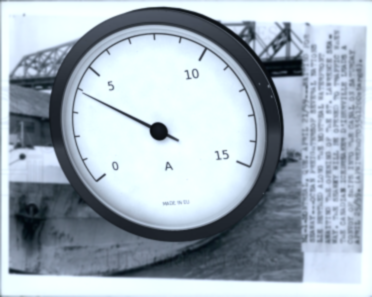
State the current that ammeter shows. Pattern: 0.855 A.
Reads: 4 A
